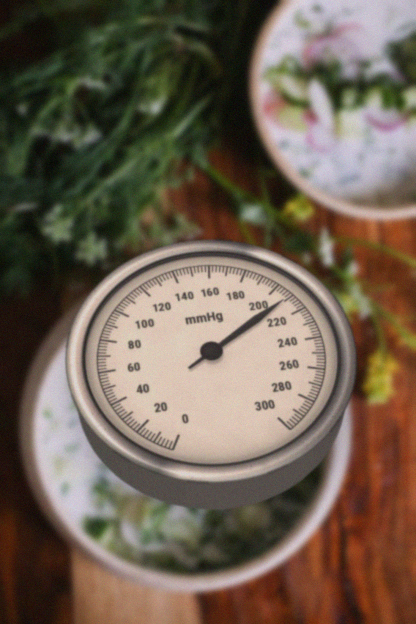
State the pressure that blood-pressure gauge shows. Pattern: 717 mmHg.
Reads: 210 mmHg
